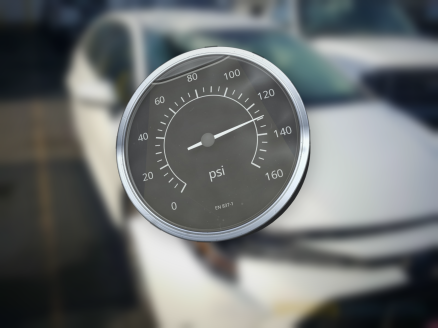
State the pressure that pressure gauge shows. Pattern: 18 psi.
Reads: 130 psi
